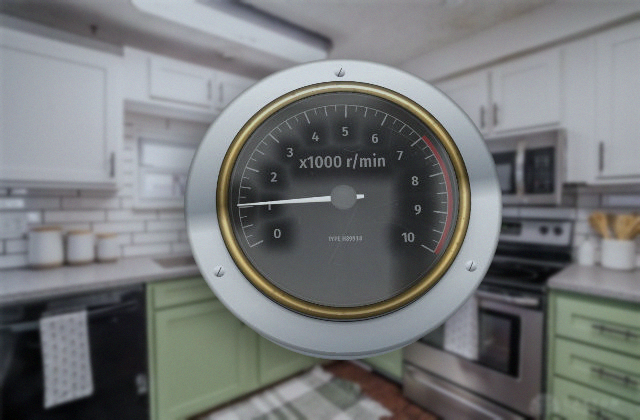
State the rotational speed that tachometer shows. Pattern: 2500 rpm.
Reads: 1000 rpm
